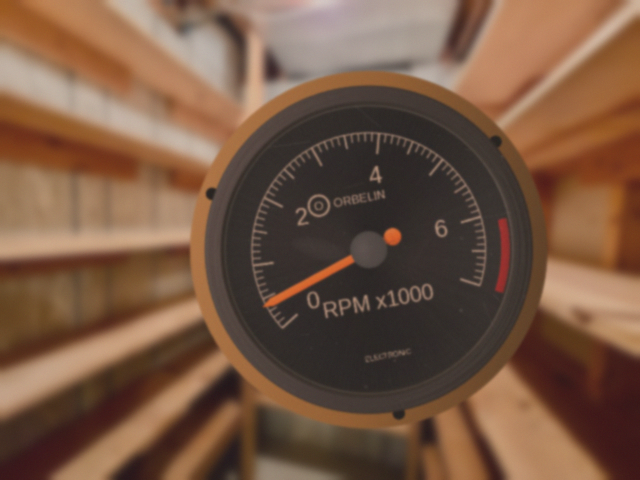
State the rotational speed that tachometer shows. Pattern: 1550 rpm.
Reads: 400 rpm
